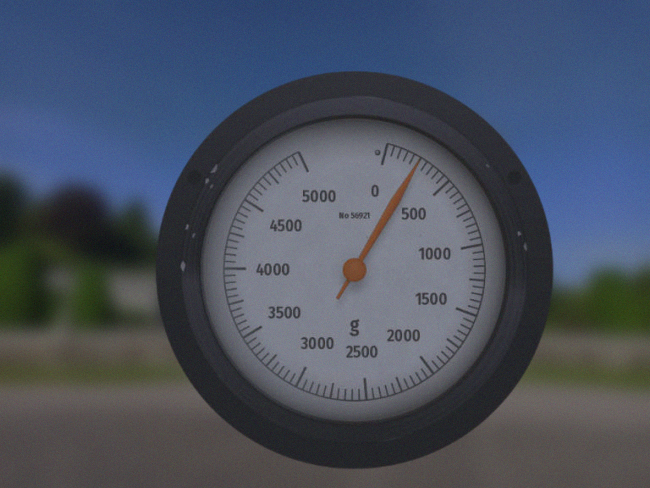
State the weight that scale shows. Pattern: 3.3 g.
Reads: 250 g
